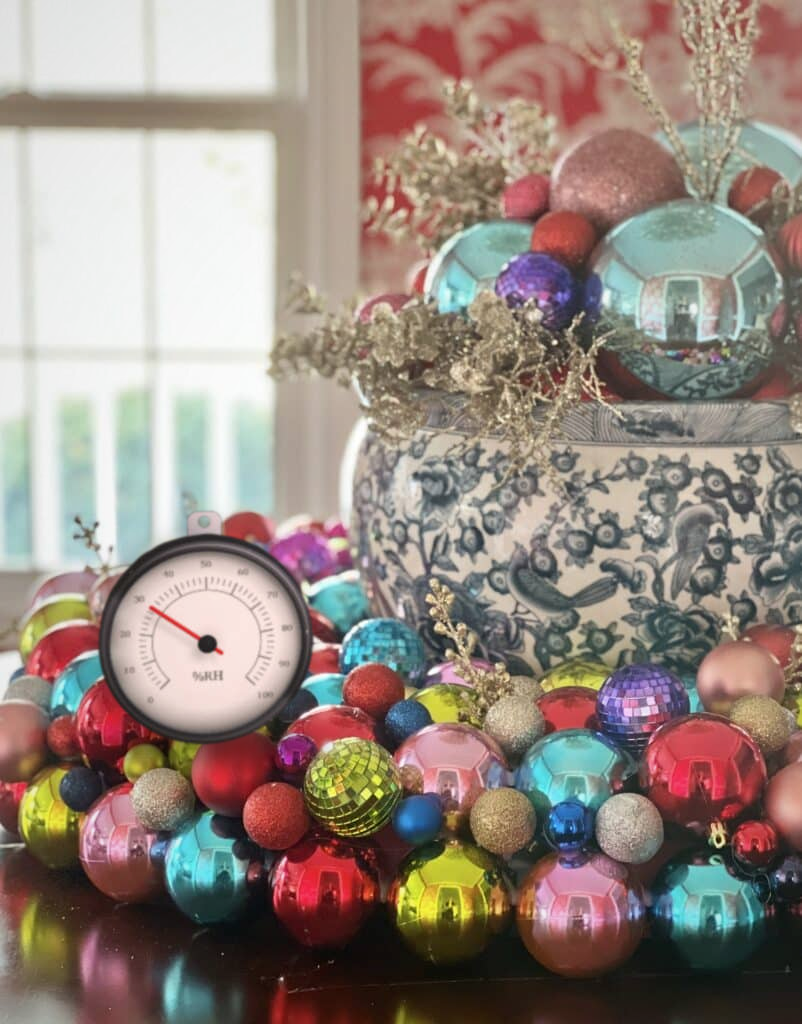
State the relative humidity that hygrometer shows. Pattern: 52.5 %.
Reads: 30 %
